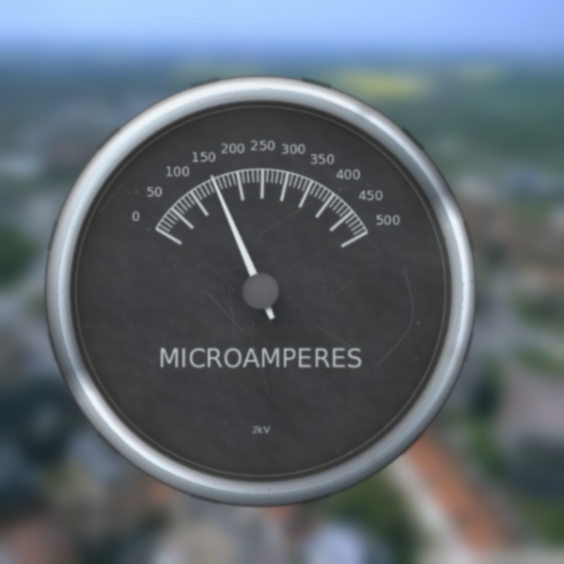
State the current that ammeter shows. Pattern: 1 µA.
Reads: 150 µA
